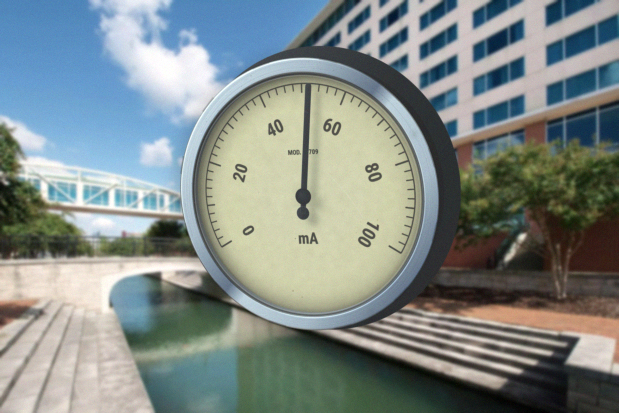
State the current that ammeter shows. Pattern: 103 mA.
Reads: 52 mA
